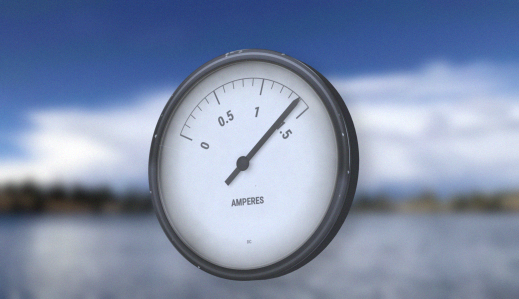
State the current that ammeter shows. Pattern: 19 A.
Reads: 1.4 A
